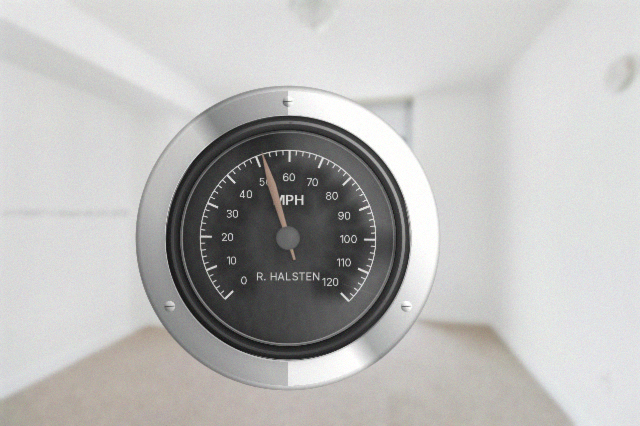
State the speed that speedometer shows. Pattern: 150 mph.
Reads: 52 mph
